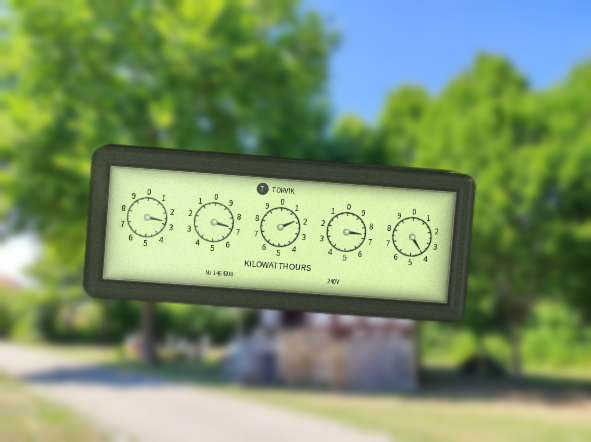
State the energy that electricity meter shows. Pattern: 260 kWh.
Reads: 27174 kWh
